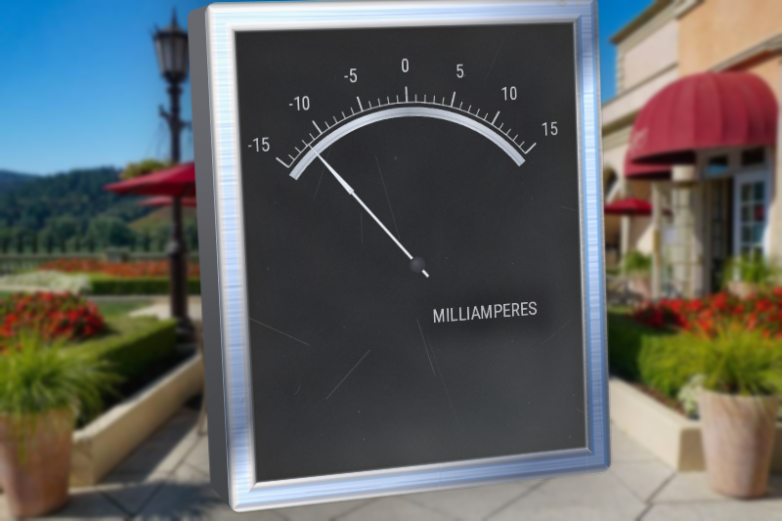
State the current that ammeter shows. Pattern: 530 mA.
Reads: -12 mA
